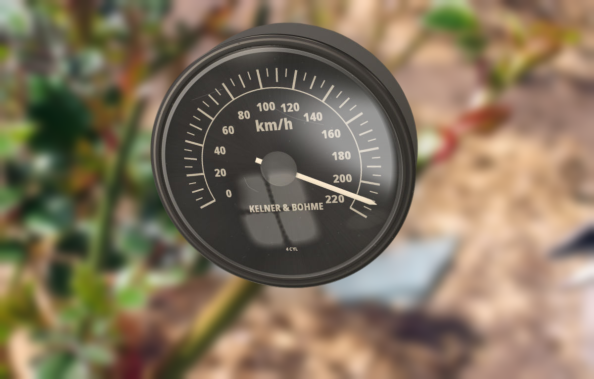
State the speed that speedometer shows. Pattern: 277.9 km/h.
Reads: 210 km/h
